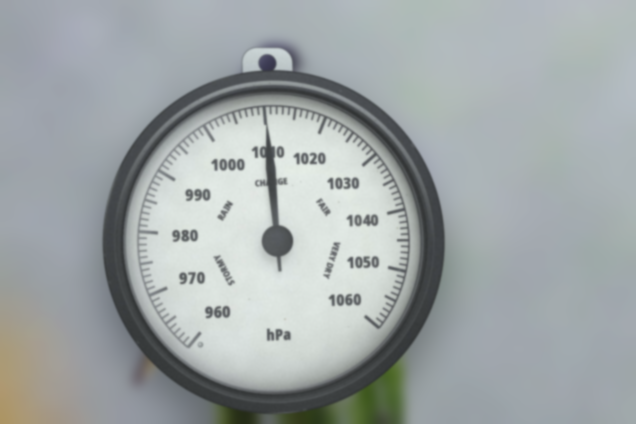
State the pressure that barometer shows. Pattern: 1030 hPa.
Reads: 1010 hPa
